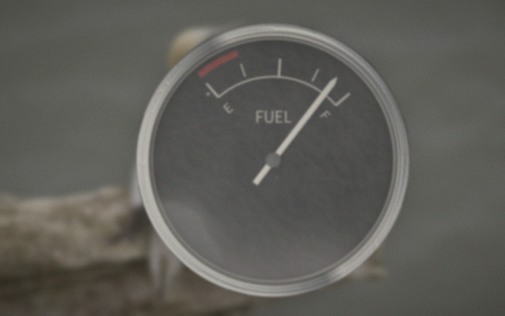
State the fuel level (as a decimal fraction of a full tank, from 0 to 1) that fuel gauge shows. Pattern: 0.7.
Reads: 0.875
